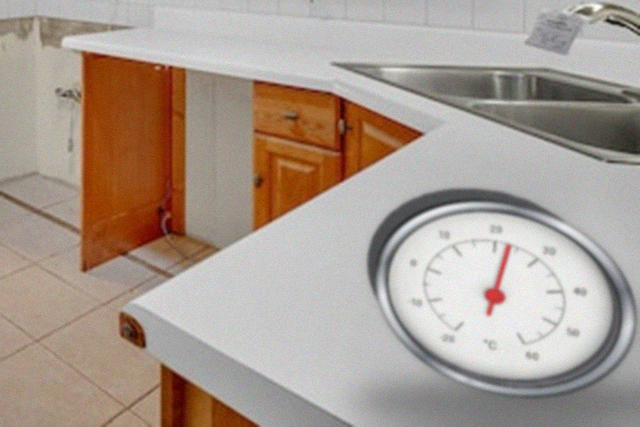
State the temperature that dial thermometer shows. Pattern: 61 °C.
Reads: 22.5 °C
